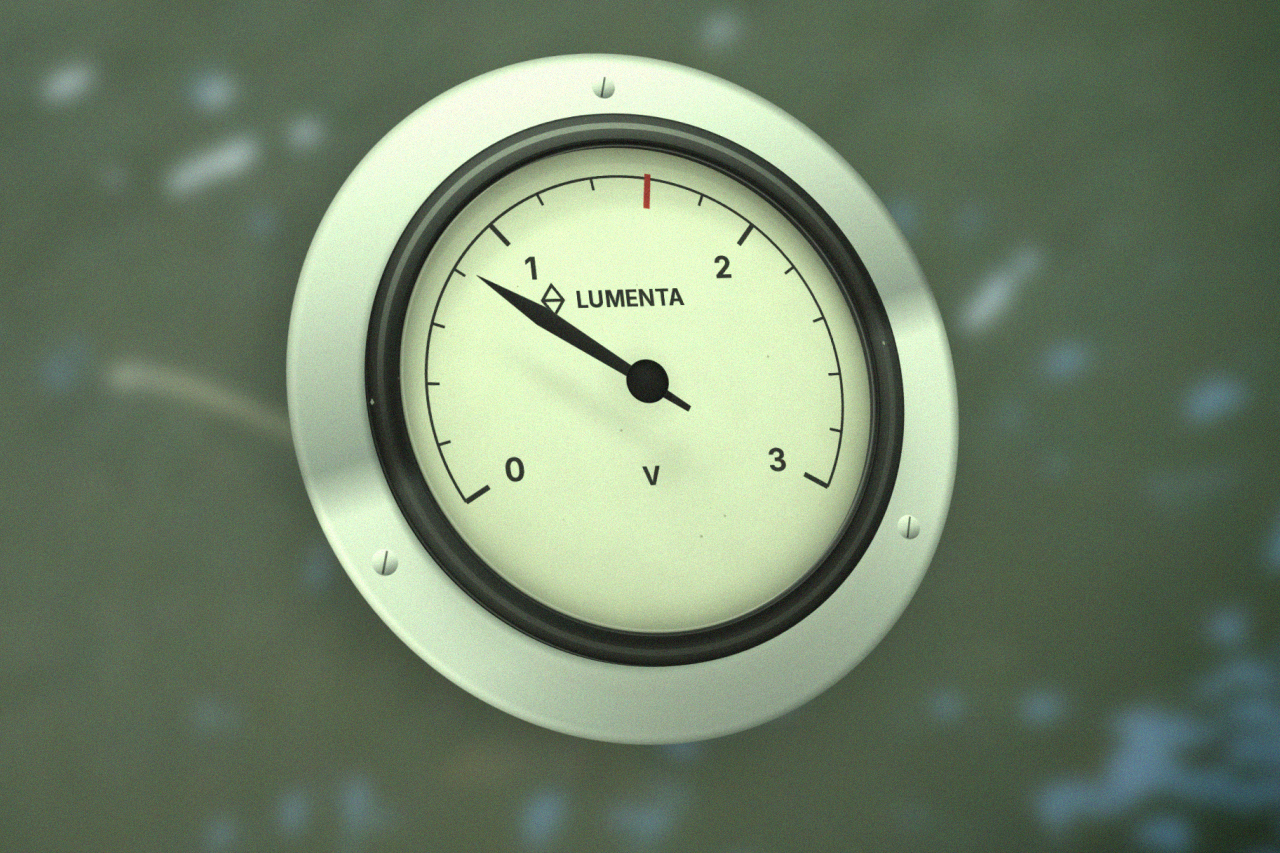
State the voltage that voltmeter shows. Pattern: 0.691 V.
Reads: 0.8 V
